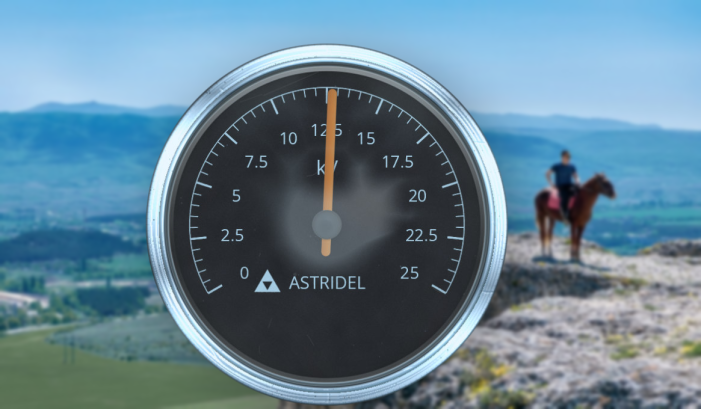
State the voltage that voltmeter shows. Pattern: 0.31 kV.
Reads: 12.75 kV
